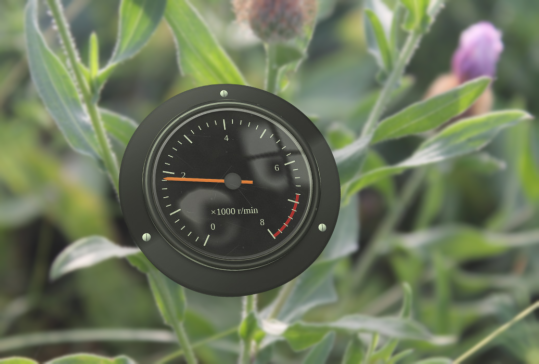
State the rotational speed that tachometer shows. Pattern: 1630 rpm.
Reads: 1800 rpm
